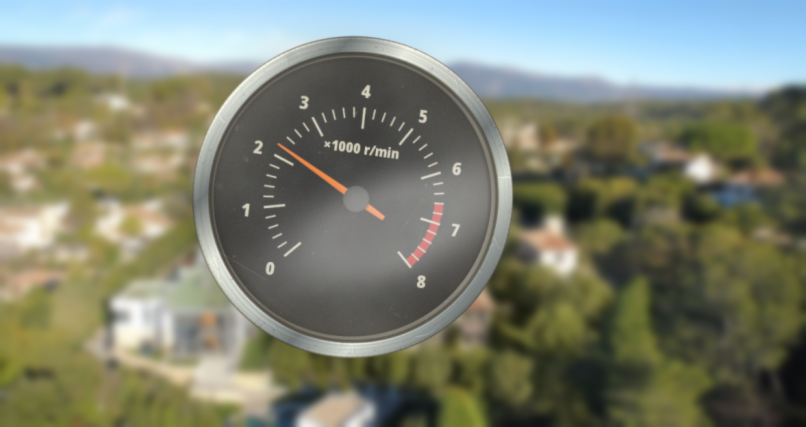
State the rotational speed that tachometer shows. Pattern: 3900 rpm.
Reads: 2200 rpm
